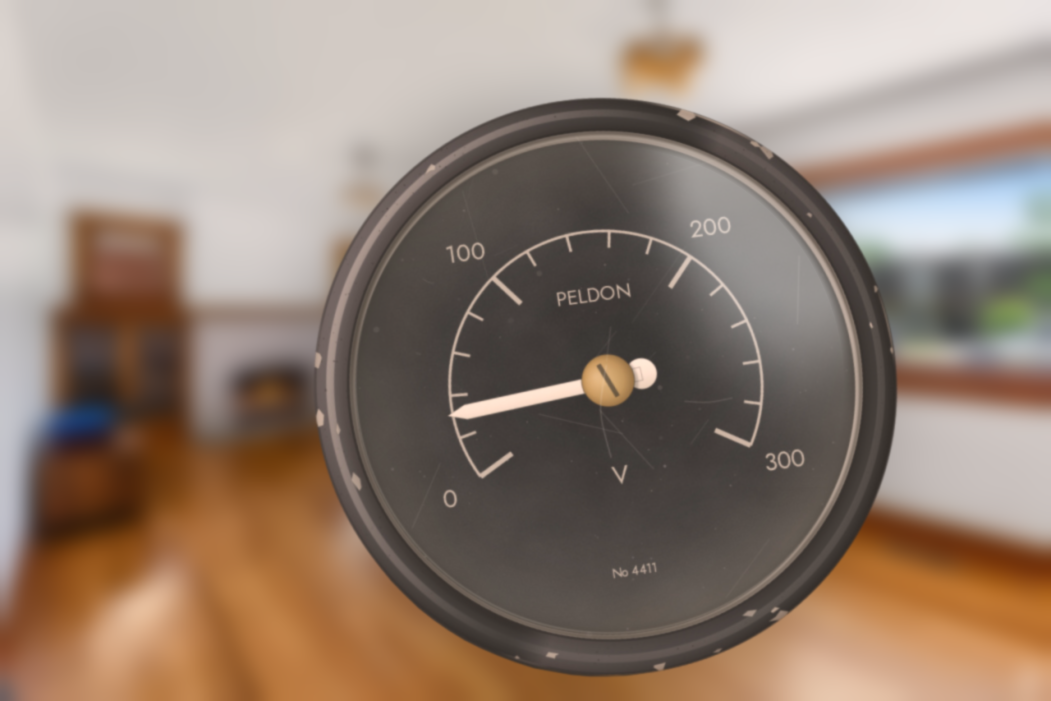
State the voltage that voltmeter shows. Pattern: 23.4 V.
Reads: 30 V
